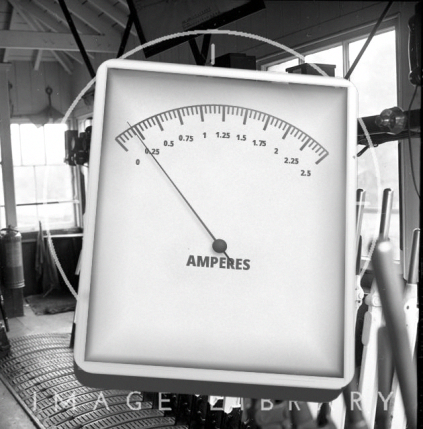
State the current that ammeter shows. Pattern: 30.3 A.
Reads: 0.2 A
